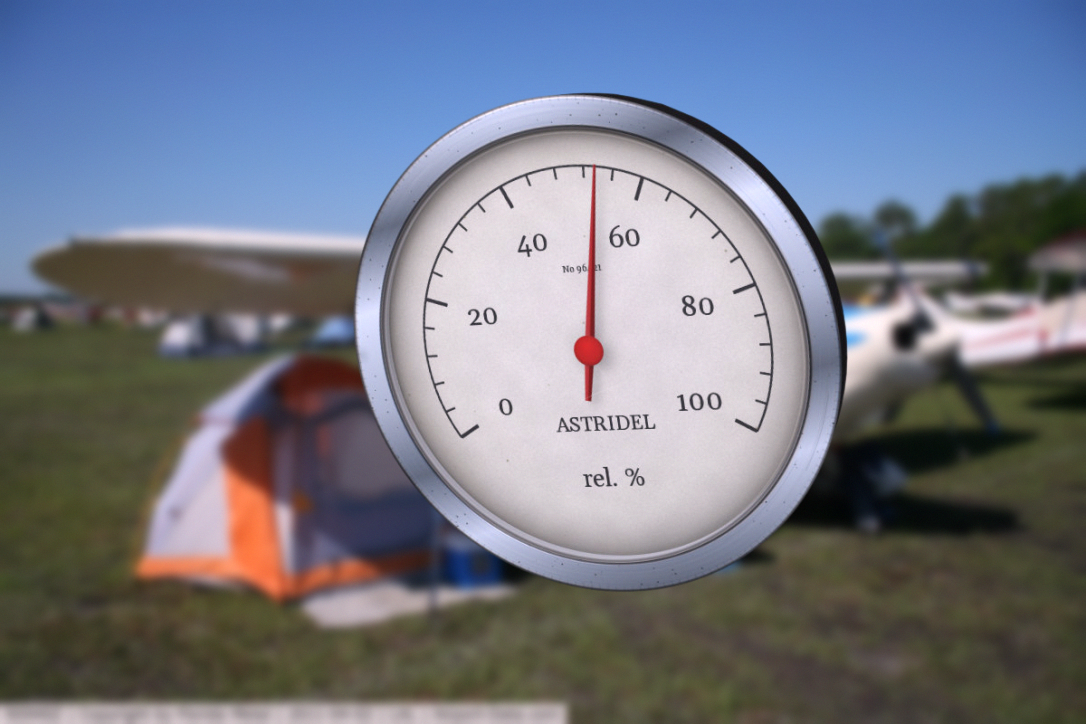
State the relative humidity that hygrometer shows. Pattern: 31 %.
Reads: 54 %
